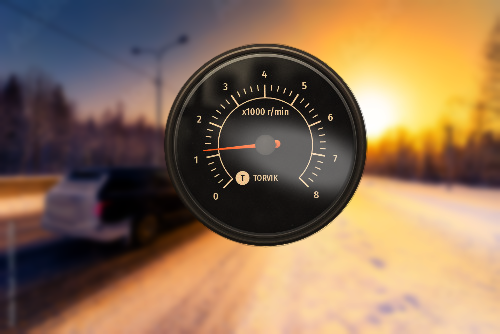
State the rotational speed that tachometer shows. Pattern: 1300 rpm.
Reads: 1200 rpm
